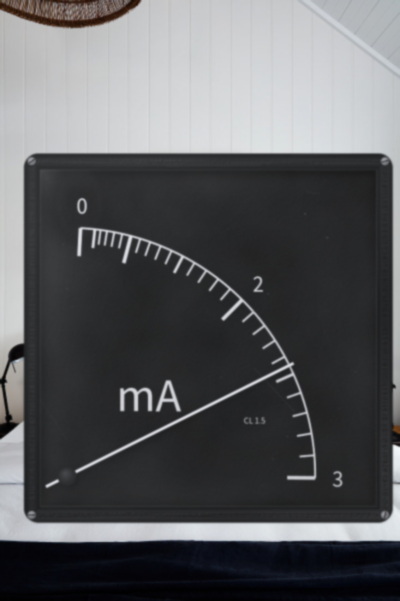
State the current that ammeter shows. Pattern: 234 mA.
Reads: 2.45 mA
